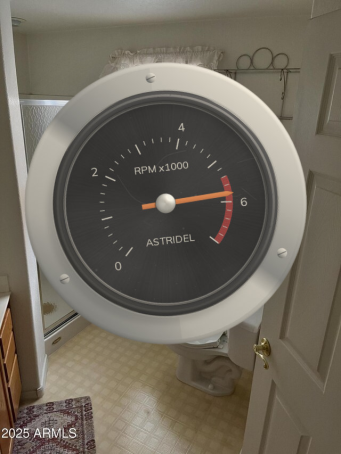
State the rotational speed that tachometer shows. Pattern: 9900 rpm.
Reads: 5800 rpm
